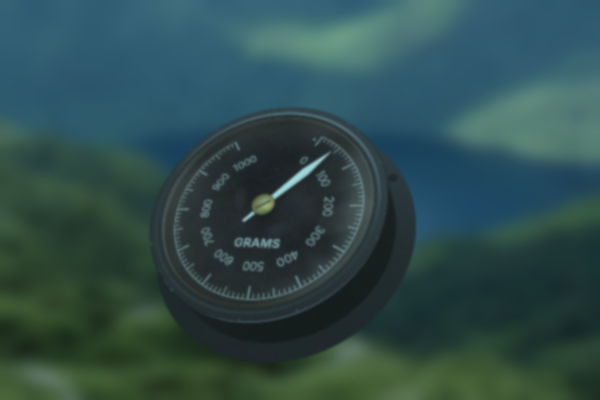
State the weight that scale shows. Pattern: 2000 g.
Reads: 50 g
